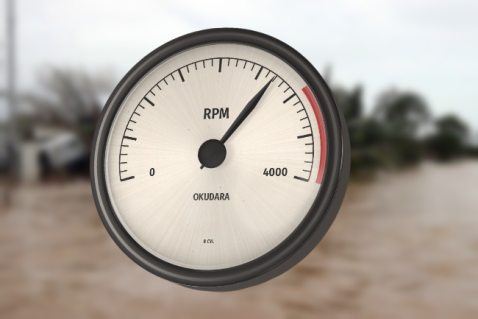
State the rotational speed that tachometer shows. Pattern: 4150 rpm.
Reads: 2700 rpm
